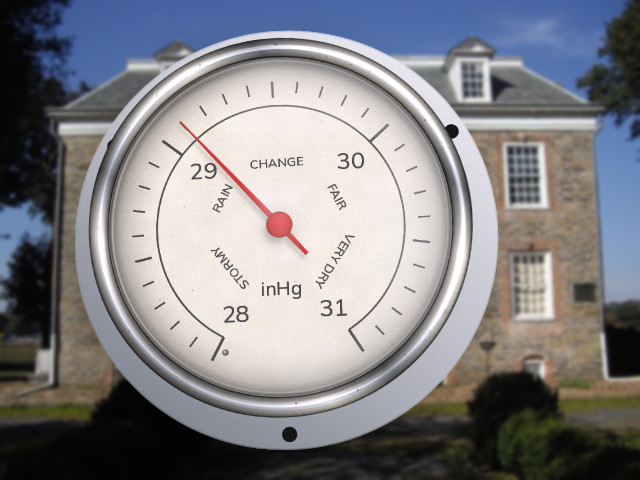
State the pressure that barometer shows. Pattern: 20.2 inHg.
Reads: 29.1 inHg
